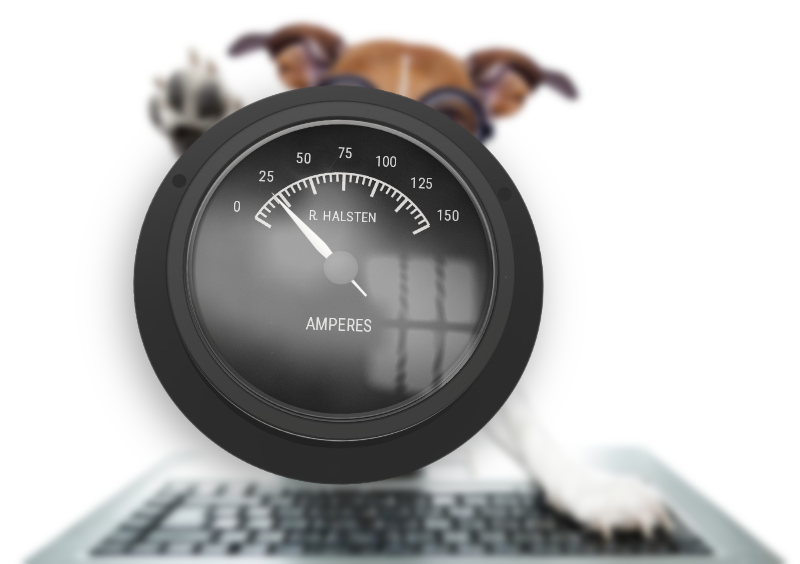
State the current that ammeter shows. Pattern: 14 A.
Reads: 20 A
